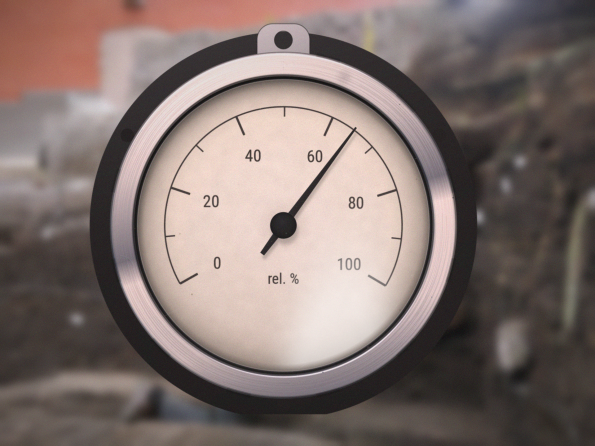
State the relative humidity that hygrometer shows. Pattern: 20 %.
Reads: 65 %
